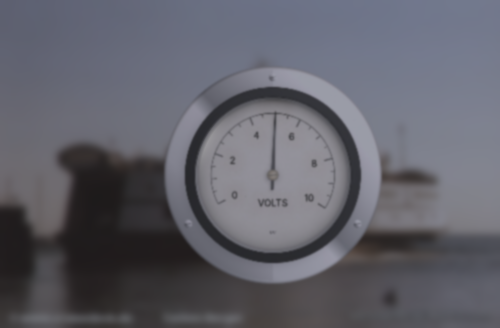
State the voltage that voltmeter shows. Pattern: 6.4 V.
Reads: 5 V
